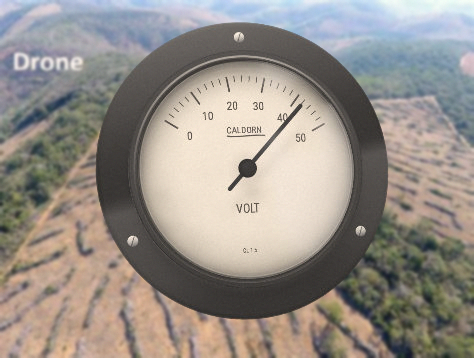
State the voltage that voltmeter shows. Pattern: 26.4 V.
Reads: 42 V
